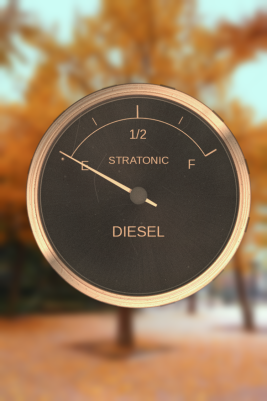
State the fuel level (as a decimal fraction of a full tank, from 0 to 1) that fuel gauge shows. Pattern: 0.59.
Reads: 0
